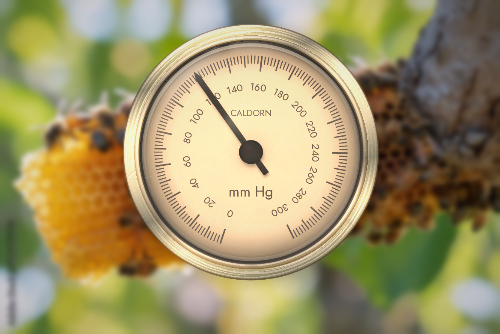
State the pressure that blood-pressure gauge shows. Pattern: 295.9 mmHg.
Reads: 120 mmHg
